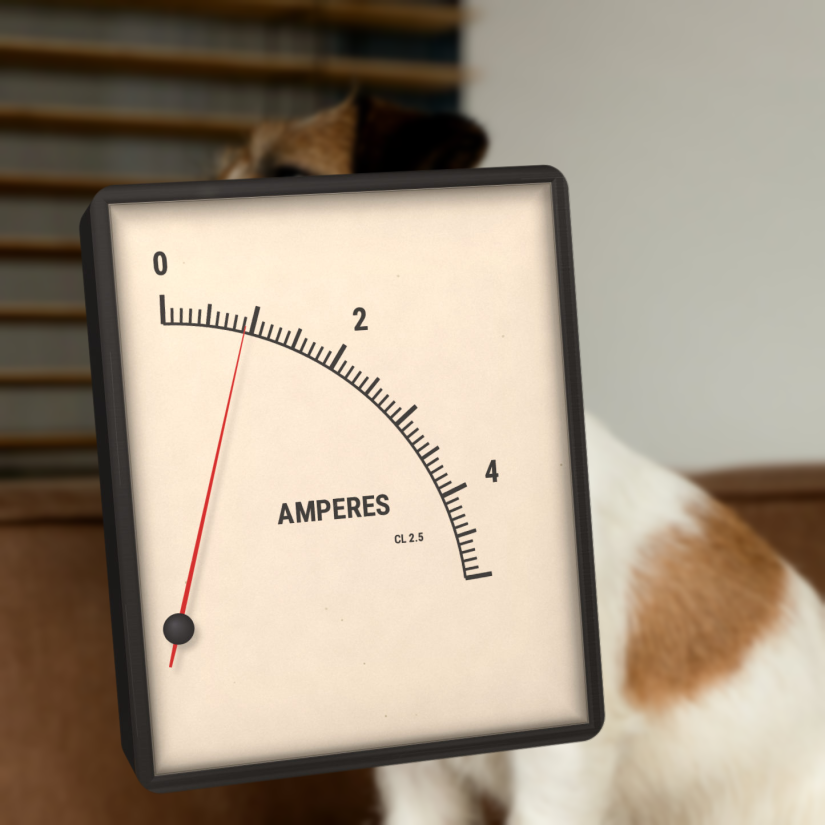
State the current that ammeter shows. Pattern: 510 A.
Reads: 0.9 A
